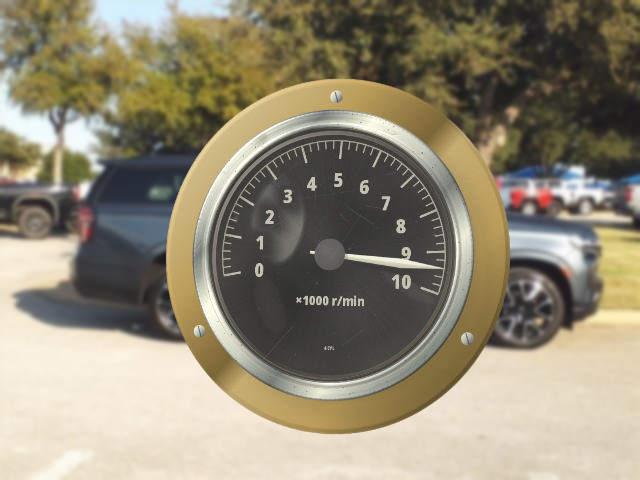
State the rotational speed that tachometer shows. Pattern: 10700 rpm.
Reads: 9400 rpm
